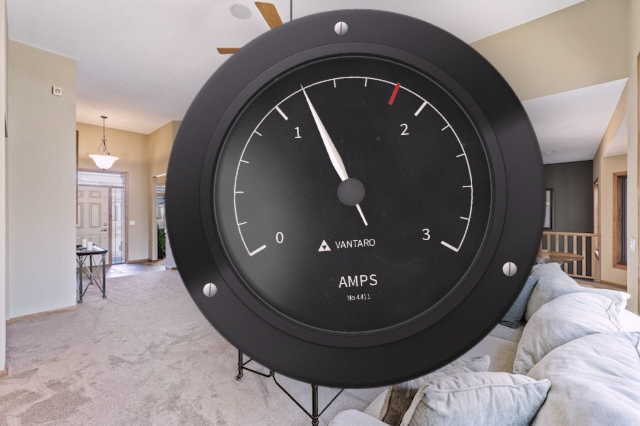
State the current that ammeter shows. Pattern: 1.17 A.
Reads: 1.2 A
